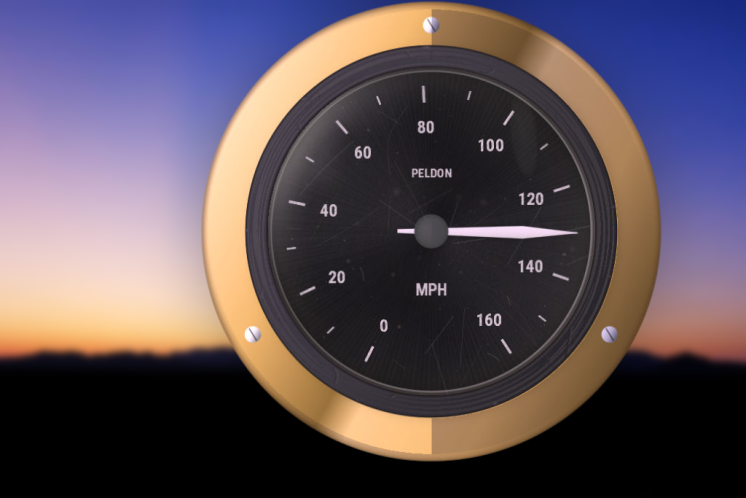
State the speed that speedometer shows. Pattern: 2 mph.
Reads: 130 mph
